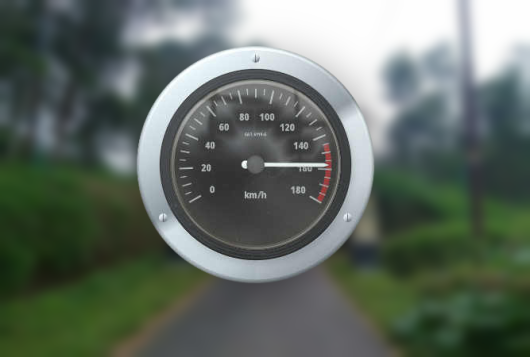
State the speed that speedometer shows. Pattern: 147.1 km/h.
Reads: 157.5 km/h
